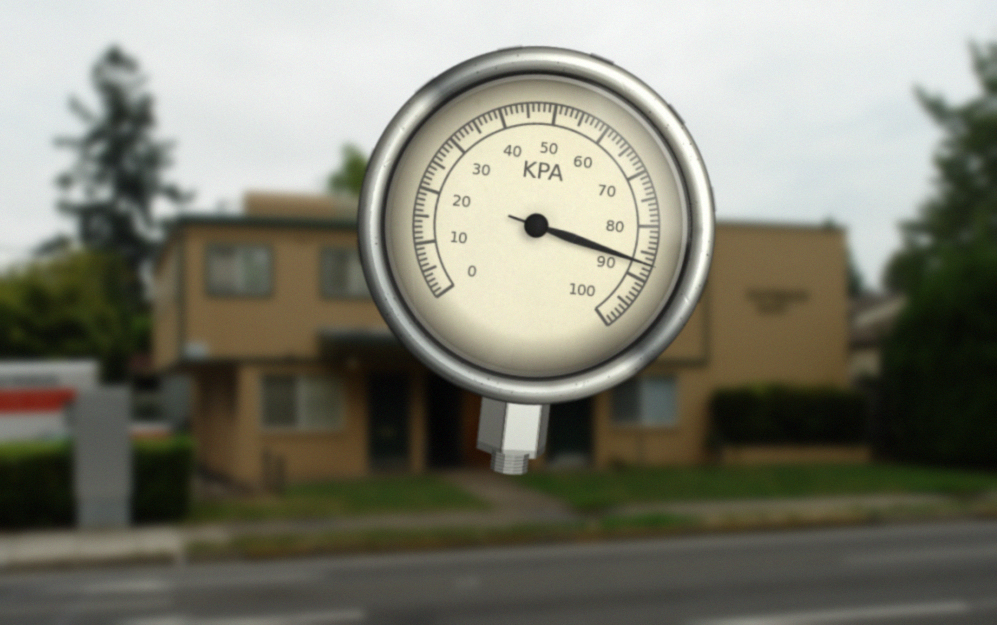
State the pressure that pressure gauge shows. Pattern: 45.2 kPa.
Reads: 87 kPa
